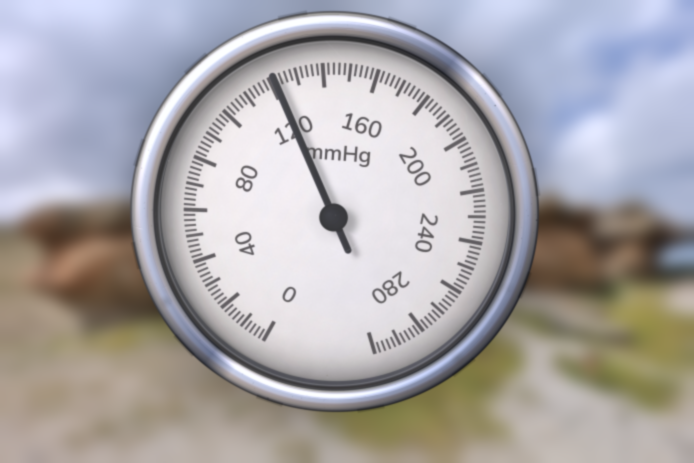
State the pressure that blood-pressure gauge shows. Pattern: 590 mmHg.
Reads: 122 mmHg
